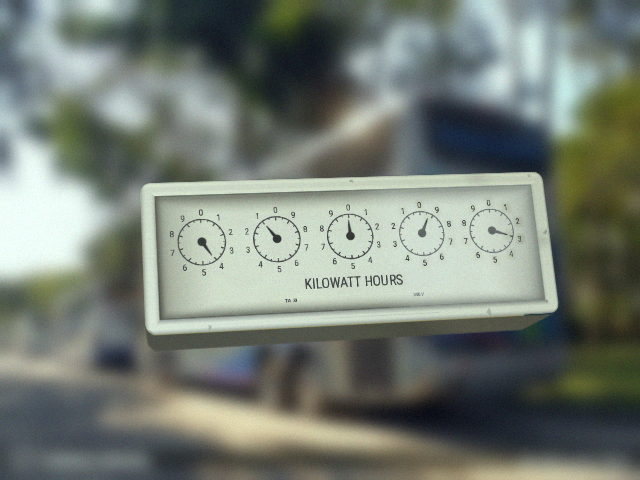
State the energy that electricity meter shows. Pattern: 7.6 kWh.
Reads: 40993 kWh
